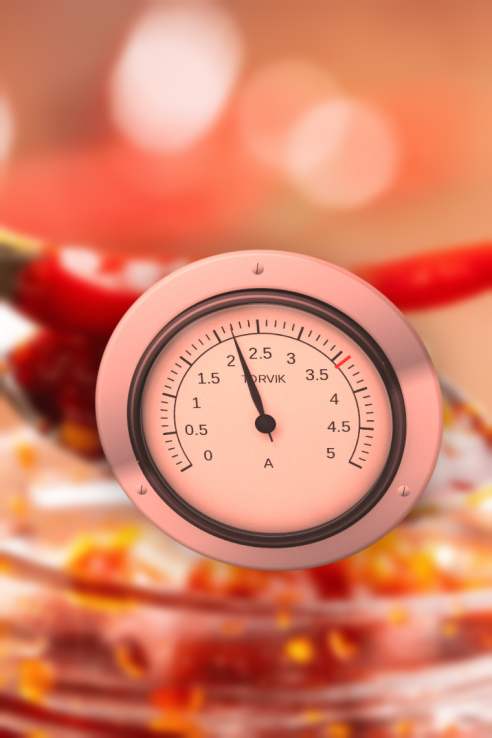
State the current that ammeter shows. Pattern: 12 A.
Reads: 2.2 A
